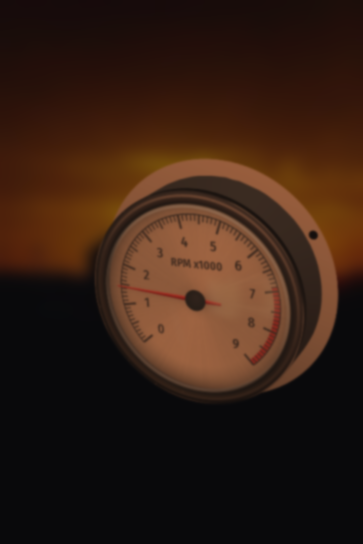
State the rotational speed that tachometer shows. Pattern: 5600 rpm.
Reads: 1500 rpm
